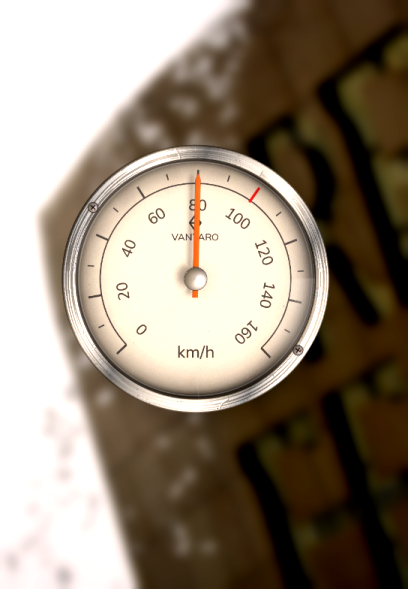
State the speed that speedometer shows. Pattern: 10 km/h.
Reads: 80 km/h
